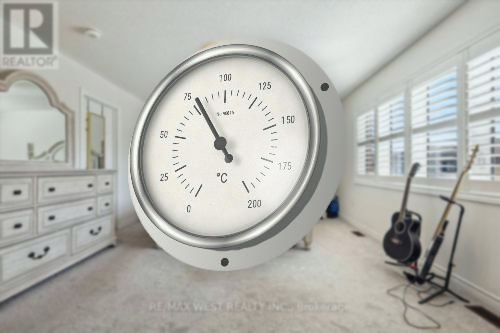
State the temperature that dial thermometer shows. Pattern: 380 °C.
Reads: 80 °C
